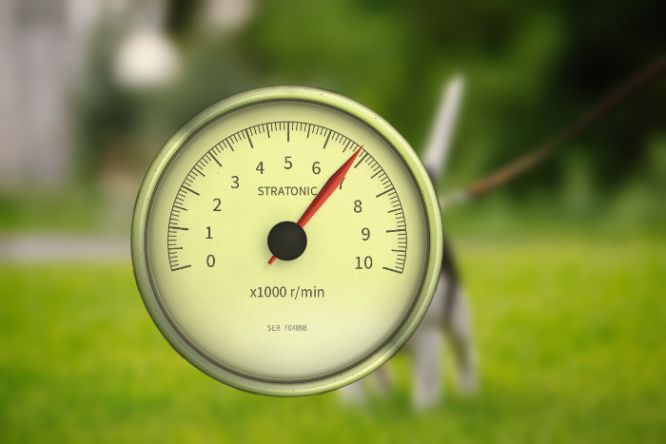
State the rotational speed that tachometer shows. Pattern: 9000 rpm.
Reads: 6800 rpm
